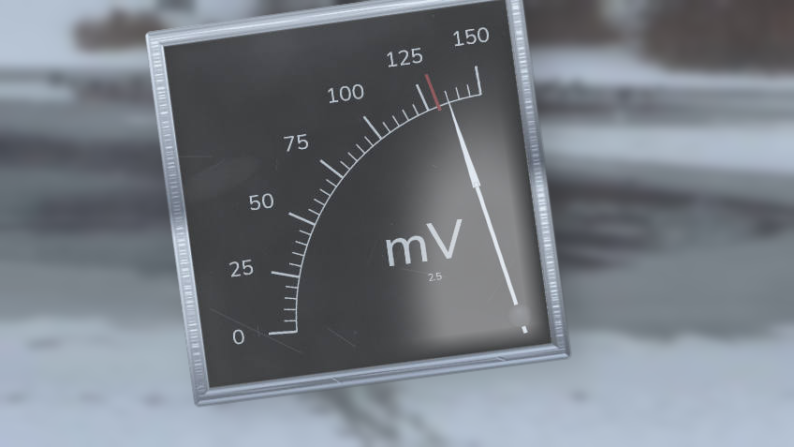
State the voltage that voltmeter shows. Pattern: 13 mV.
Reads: 135 mV
